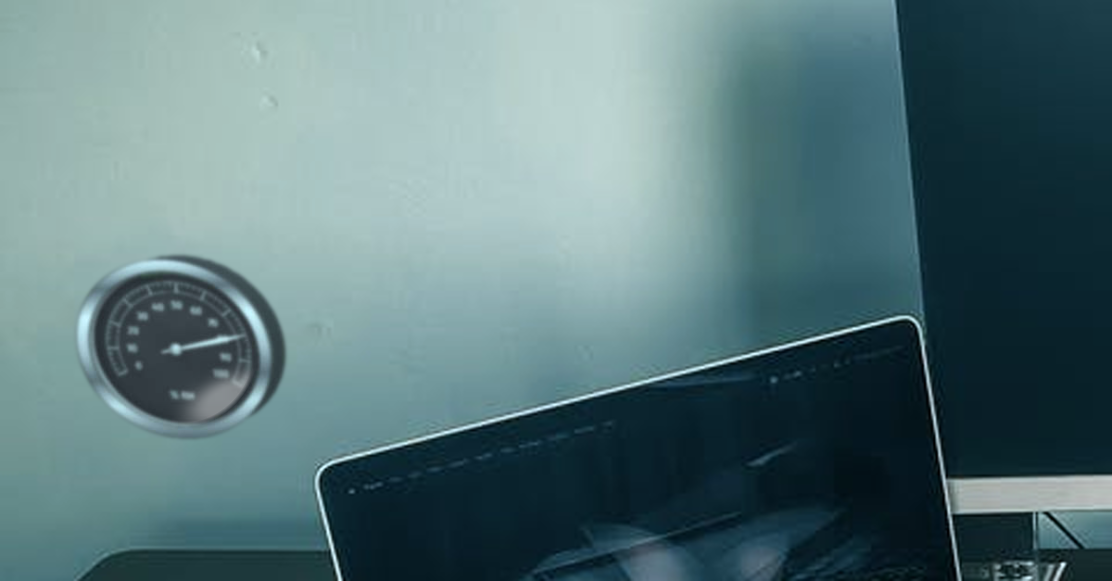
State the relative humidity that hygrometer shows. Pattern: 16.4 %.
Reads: 80 %
